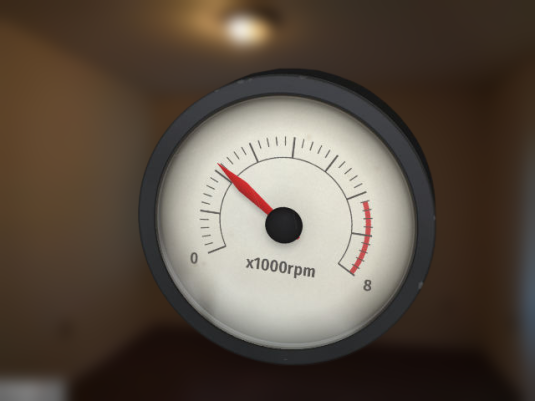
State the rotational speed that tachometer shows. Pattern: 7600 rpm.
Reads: 2200 rpm
